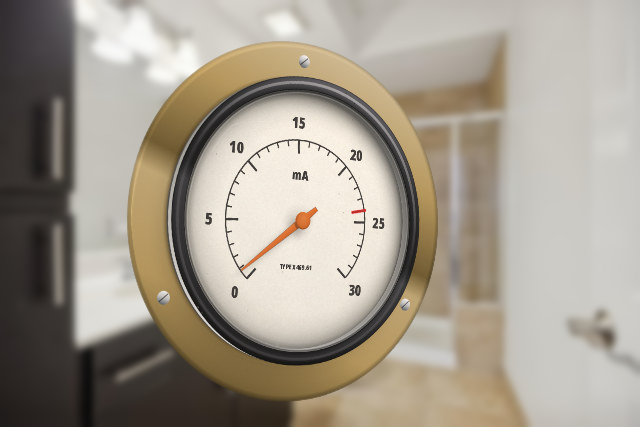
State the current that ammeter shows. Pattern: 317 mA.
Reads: 1 mA
